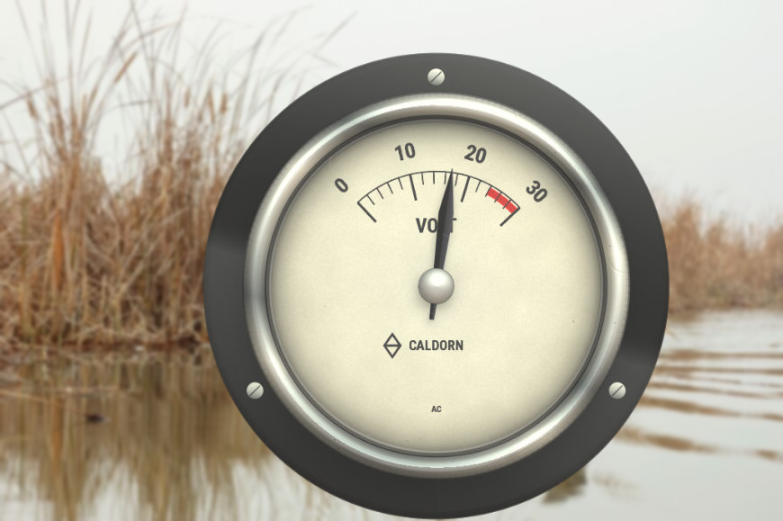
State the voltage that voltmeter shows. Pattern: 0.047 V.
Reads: 17 V
